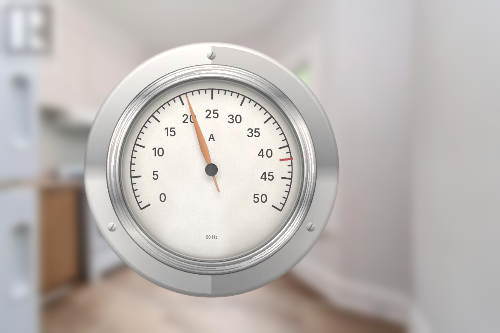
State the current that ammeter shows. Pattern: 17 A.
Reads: 21 A
